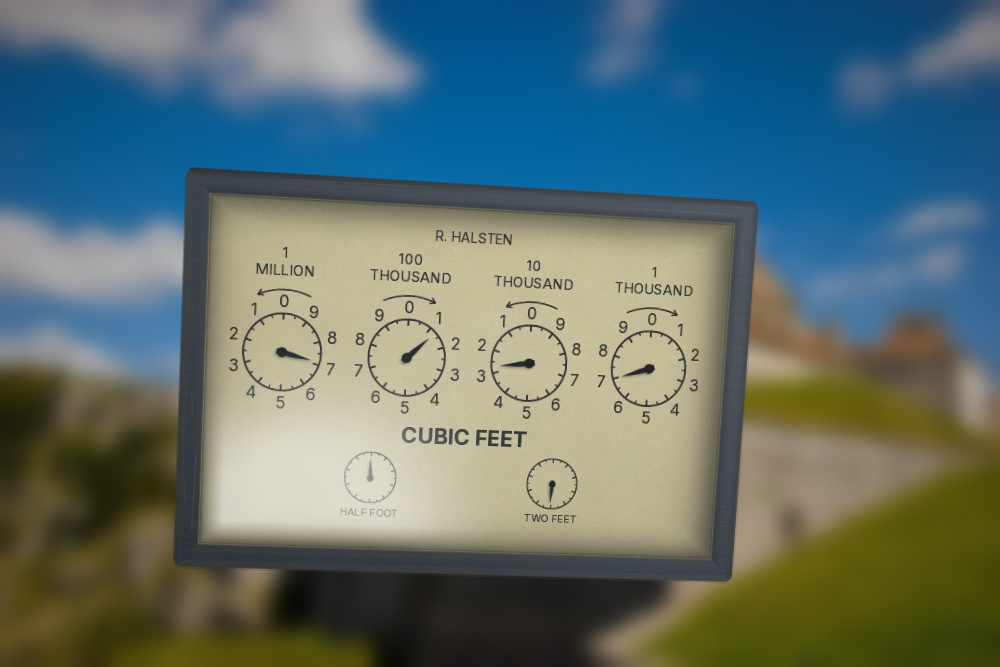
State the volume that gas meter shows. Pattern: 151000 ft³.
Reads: 712700 ft³
